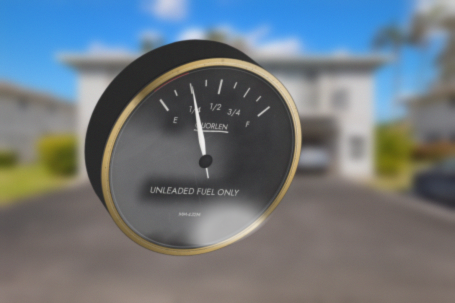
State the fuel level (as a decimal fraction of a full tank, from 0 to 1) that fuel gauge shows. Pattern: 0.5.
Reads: 0.25
